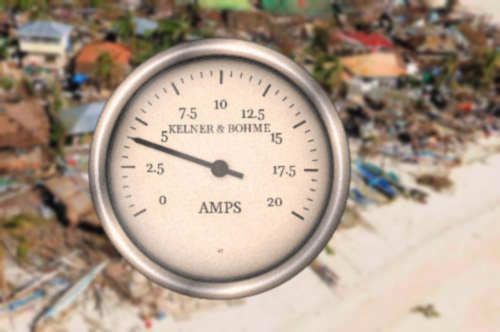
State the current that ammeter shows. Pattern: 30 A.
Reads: 4 A
